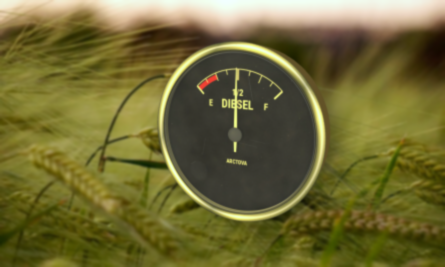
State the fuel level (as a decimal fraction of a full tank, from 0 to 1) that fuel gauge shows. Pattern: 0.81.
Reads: 0.5
